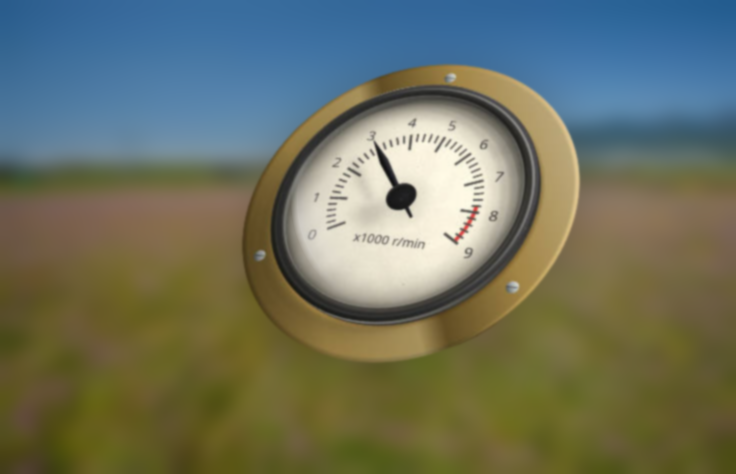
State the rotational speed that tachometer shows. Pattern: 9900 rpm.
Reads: 3000 rpm
